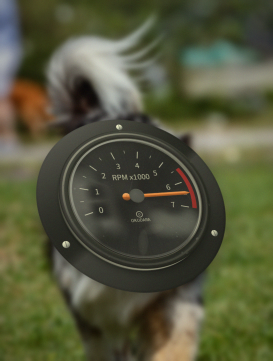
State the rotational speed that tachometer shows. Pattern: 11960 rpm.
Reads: 6500 rpm
